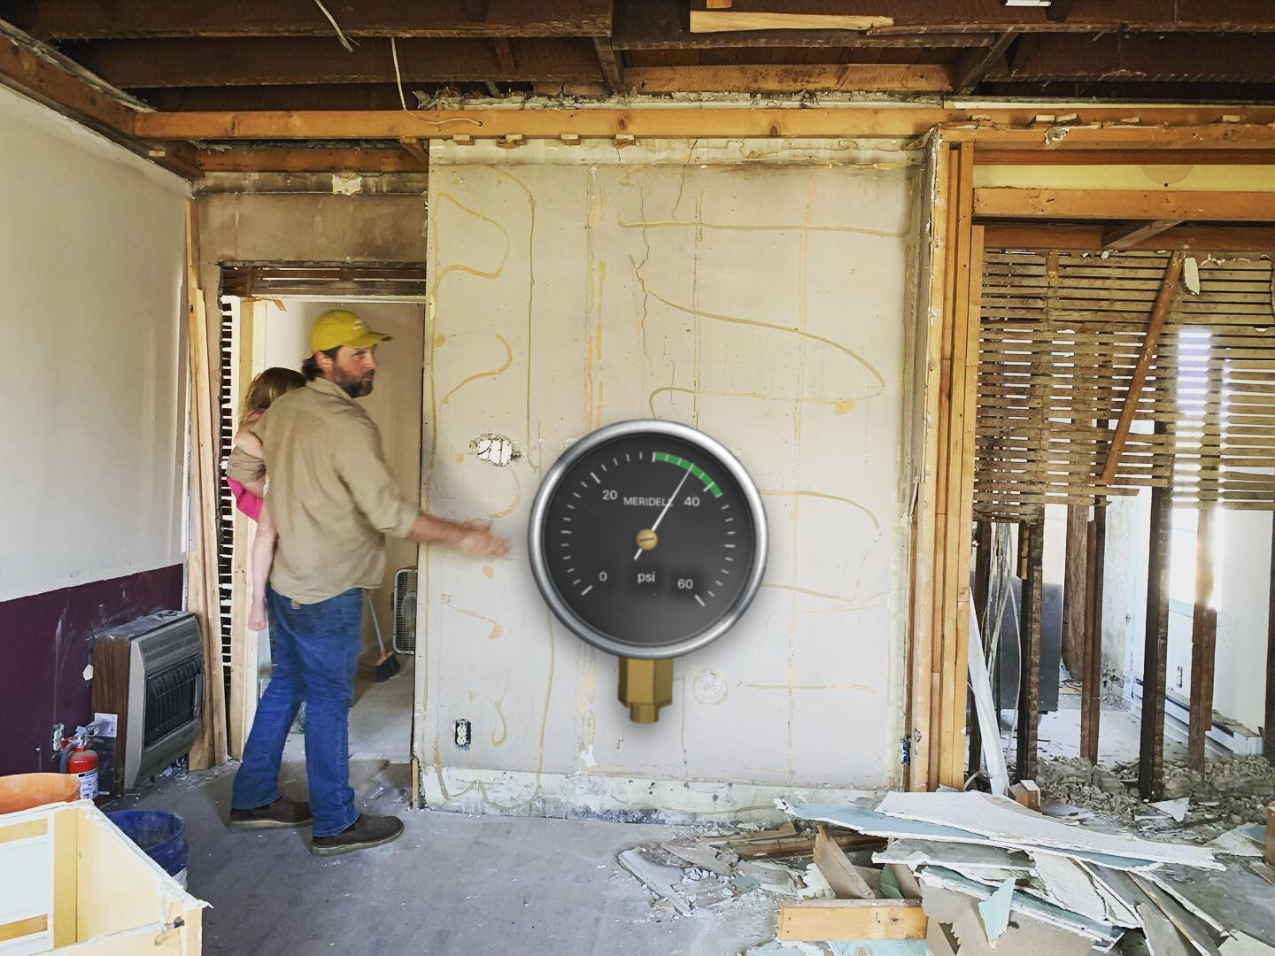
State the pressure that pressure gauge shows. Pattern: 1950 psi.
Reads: 36 psi
